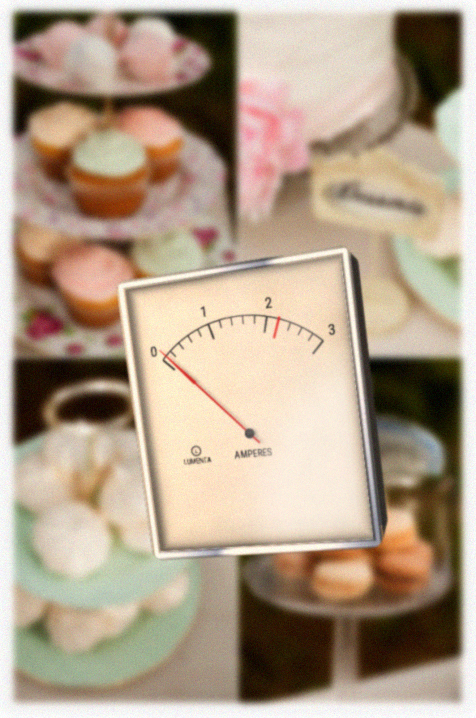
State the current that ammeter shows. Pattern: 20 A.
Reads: 0.1 A
